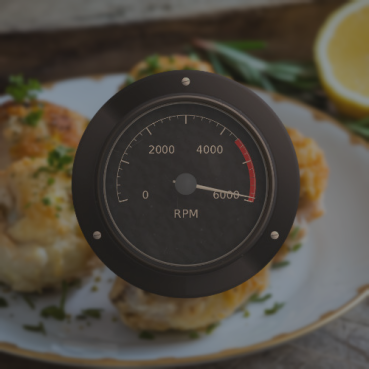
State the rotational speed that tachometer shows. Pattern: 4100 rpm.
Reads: 5900 rpm
